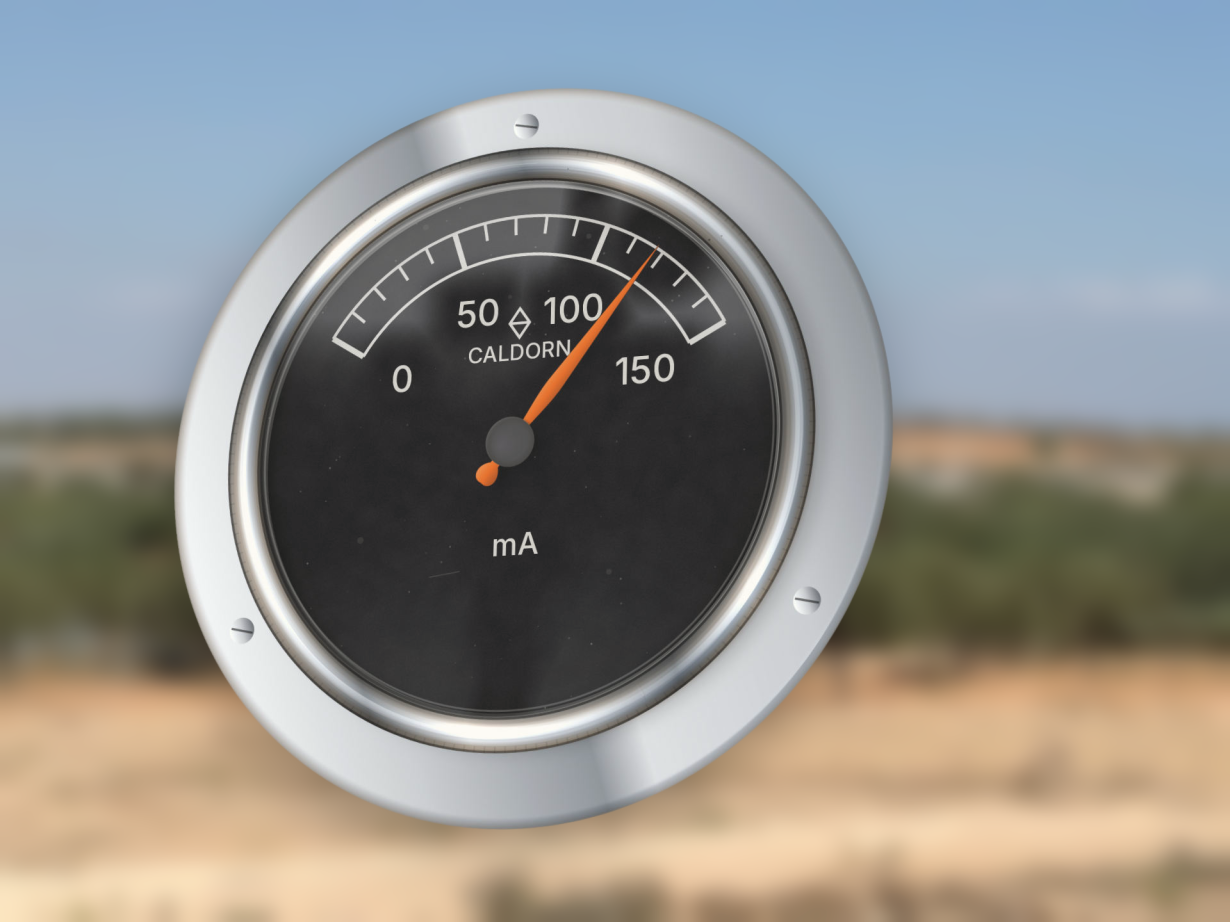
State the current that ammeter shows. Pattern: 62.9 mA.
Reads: 120 mA
